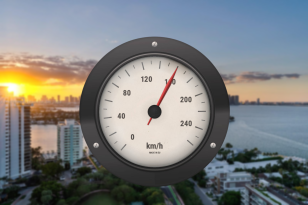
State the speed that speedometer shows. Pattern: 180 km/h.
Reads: 160 km/h
